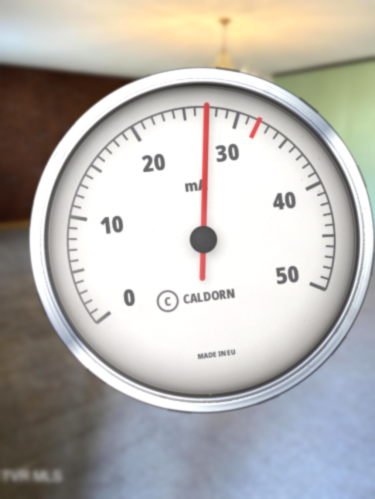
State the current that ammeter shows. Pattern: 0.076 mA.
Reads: 27 mA
